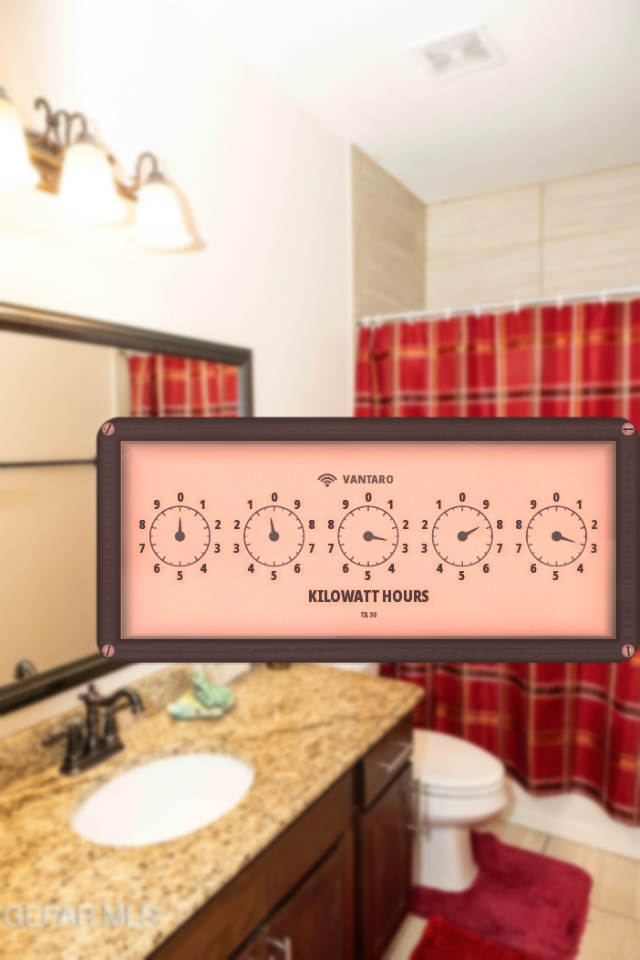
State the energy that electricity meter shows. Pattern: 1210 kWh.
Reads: 283 kWh
